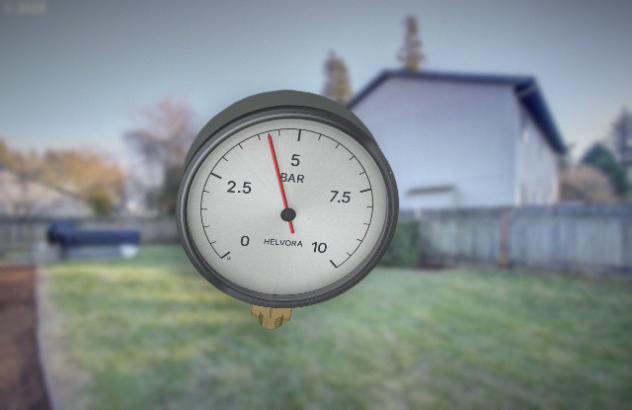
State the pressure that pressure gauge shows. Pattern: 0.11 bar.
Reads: 4.25 bar
